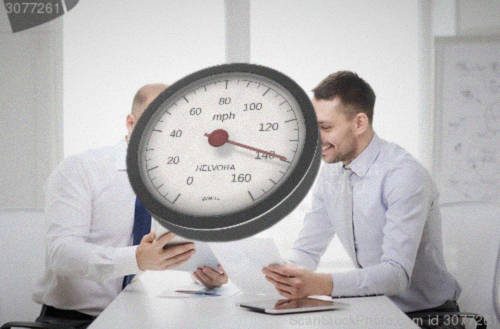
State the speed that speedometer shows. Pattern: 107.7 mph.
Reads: 140 mph
